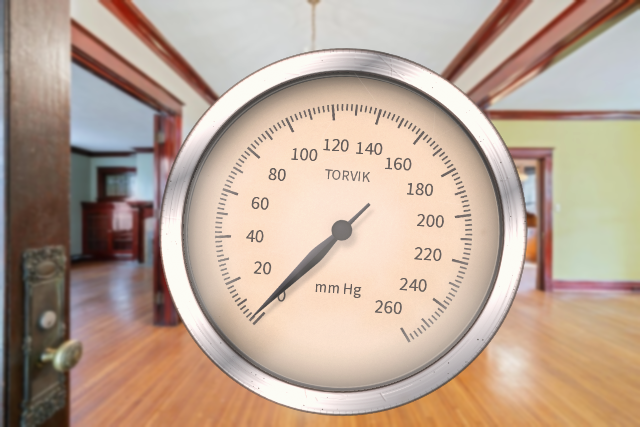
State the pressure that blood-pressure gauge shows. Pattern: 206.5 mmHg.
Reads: 2 mmHg
